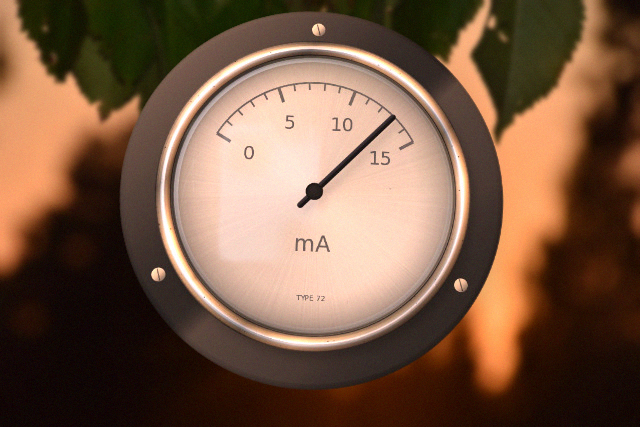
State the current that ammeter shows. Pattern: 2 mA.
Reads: 13 mA
